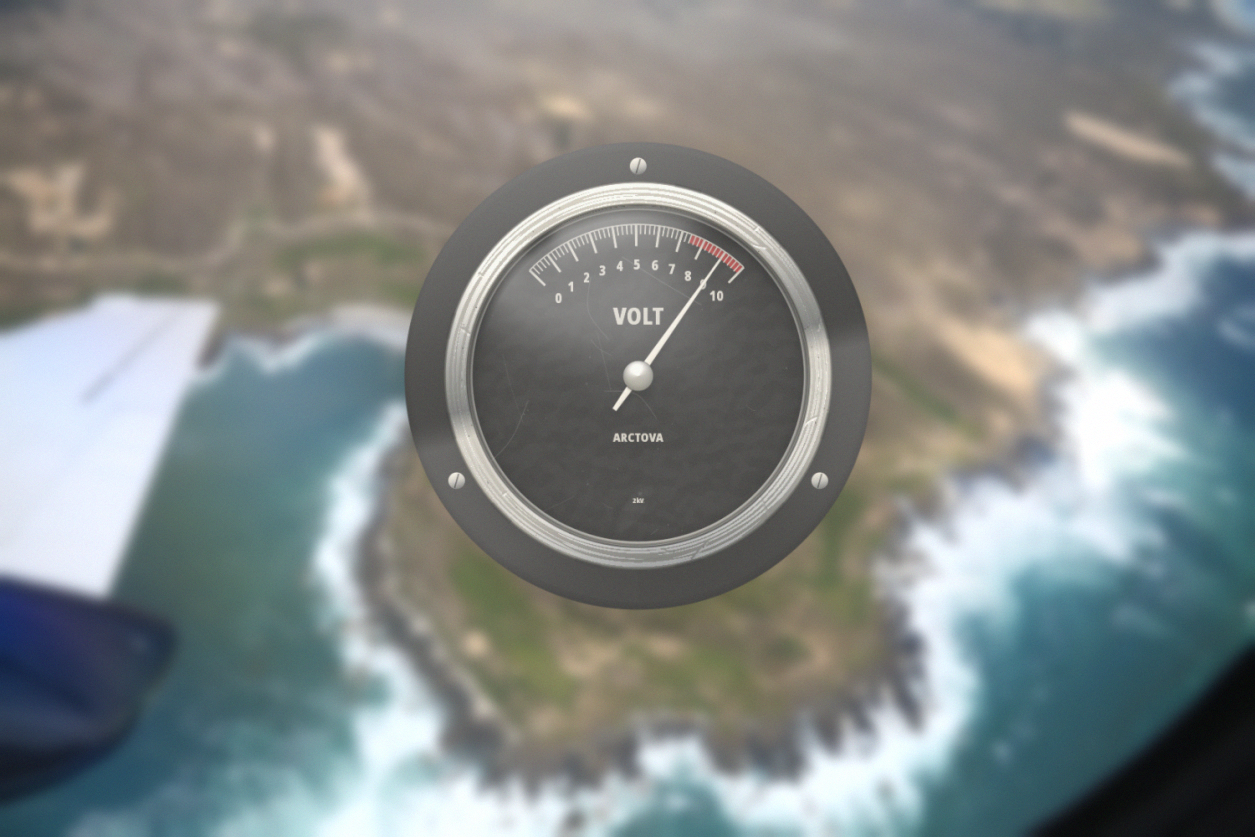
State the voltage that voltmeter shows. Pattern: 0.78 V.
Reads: 9 V
